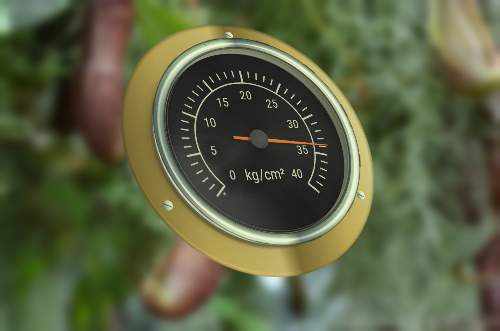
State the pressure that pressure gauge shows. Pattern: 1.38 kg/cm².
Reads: 34 kg/cm²
